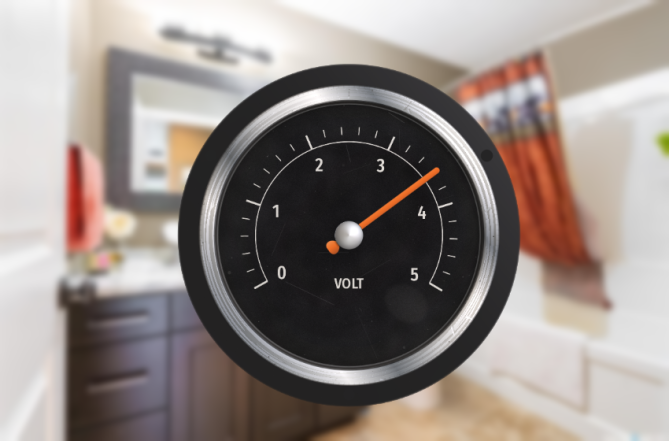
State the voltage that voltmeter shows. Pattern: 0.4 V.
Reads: 3.6 V
